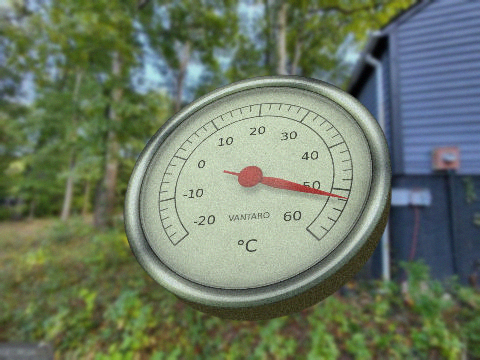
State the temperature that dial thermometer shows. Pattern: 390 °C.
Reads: 52 °C
